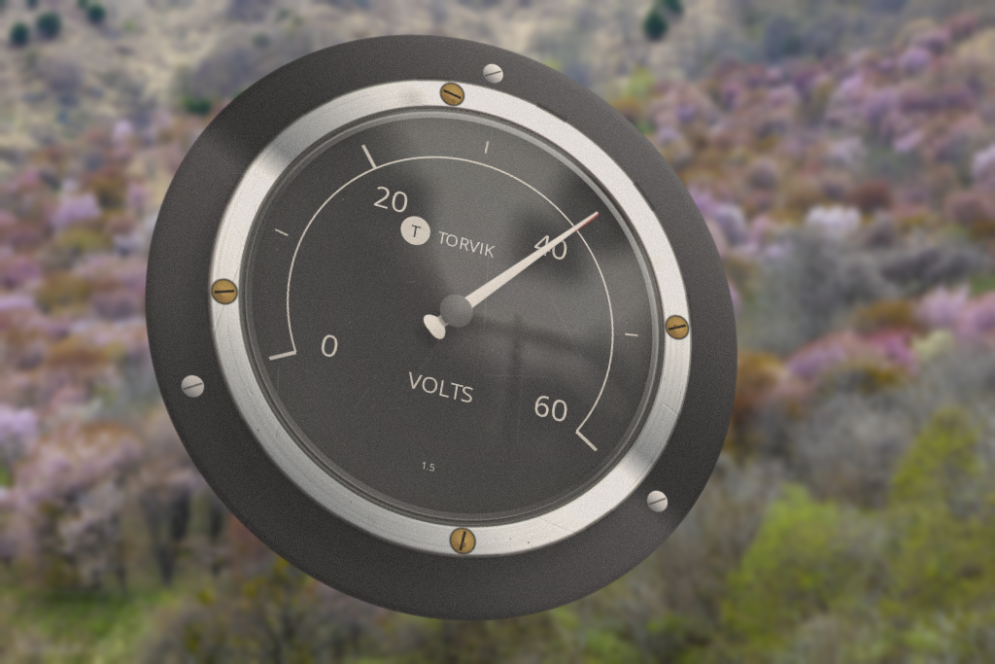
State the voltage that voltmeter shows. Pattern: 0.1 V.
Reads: 40 V
